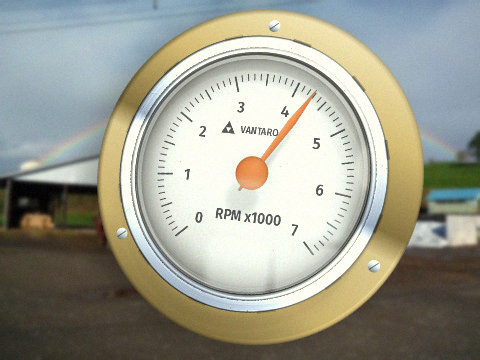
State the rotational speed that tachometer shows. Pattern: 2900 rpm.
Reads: 4300 rpm
